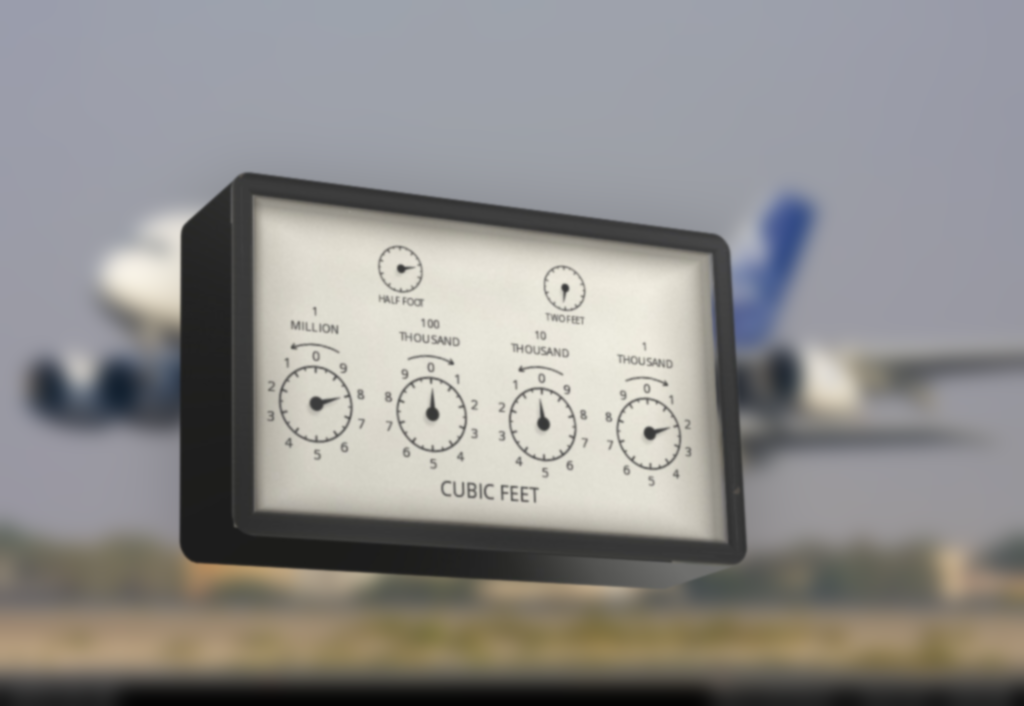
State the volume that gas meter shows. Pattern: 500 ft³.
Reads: 800200 ft³
